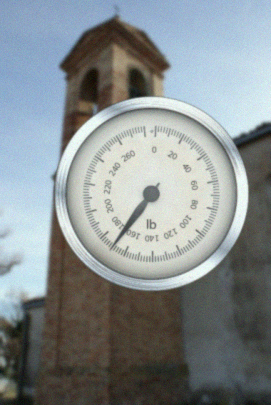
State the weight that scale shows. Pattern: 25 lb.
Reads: 170 lb
